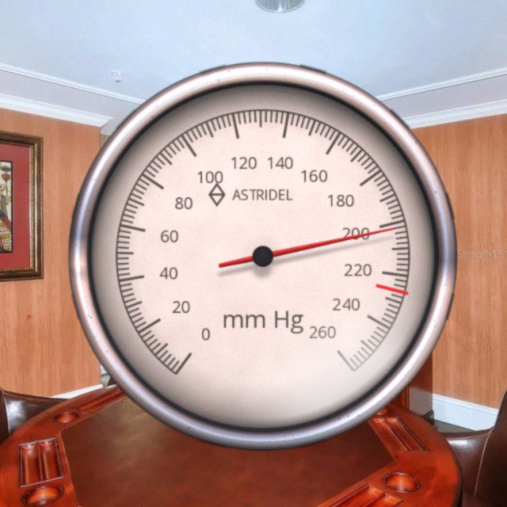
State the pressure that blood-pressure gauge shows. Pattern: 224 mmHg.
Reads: 202 mmHg
